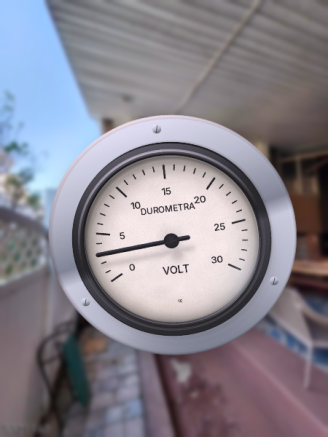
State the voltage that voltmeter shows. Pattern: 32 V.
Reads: 3 V
